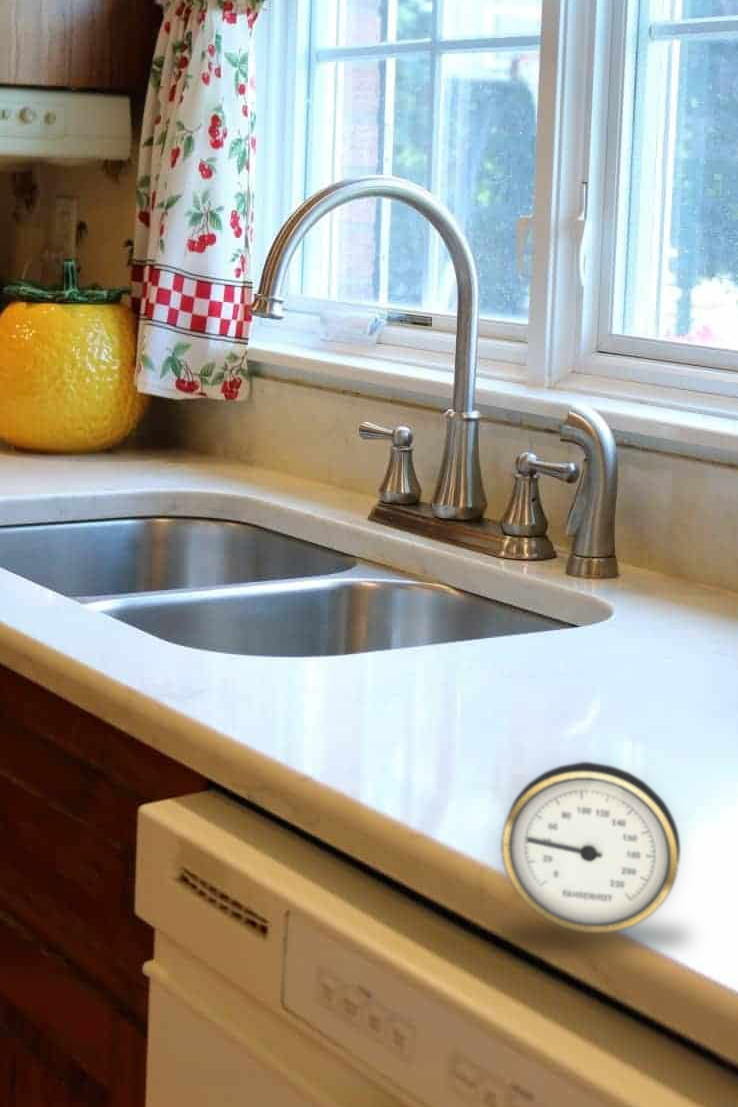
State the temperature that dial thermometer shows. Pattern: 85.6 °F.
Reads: 40 °F
